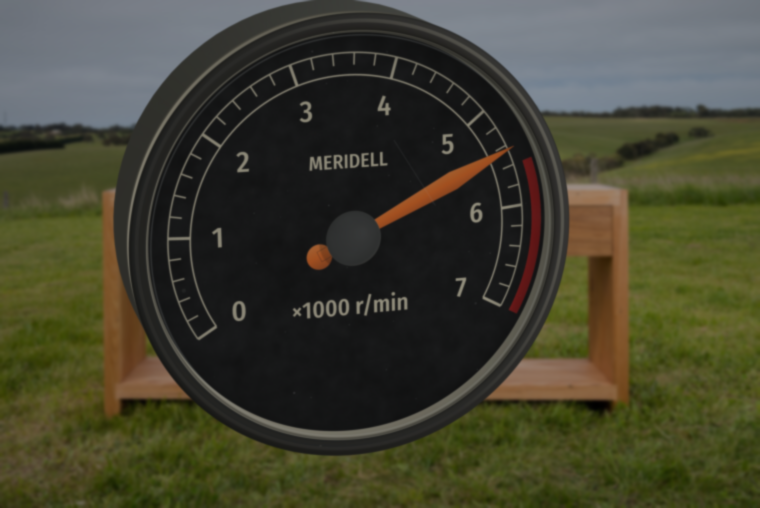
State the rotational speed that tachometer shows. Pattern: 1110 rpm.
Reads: 5400 rpm
